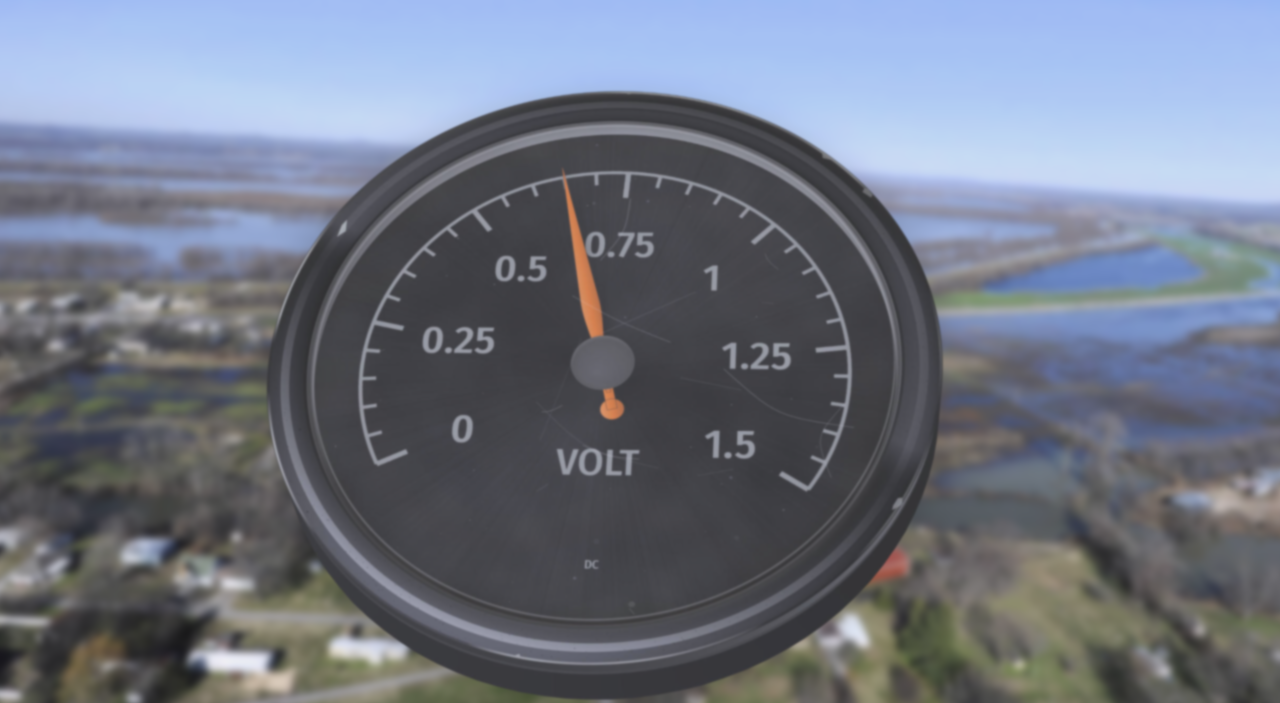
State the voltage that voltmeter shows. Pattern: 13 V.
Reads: 0.65 V
